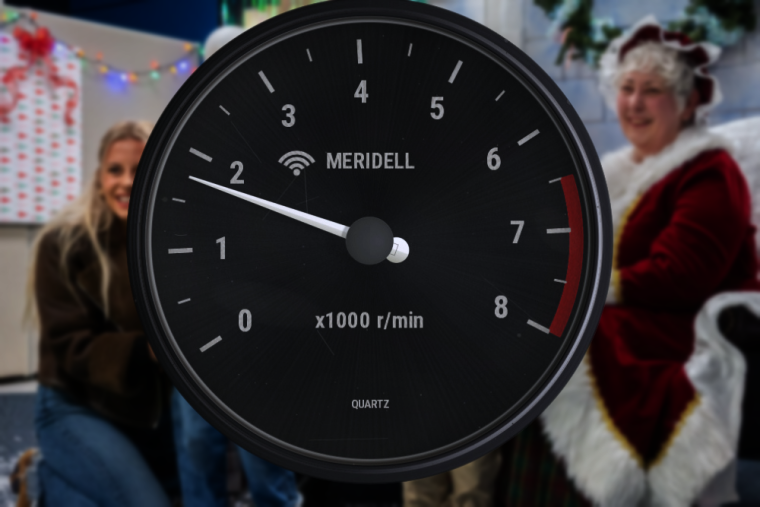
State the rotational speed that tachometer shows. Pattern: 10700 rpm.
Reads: 1750 rpm
